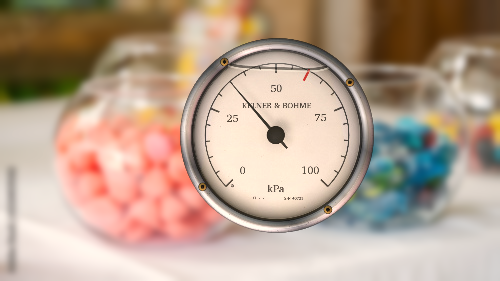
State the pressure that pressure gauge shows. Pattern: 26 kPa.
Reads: 35 kPa
